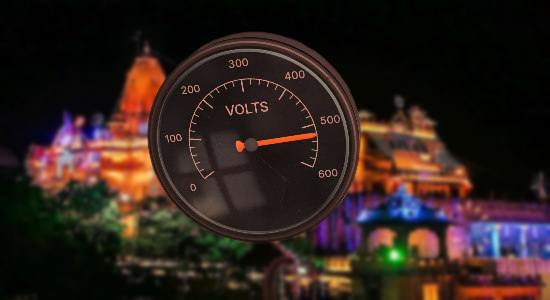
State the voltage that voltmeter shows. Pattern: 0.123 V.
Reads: 520 V
